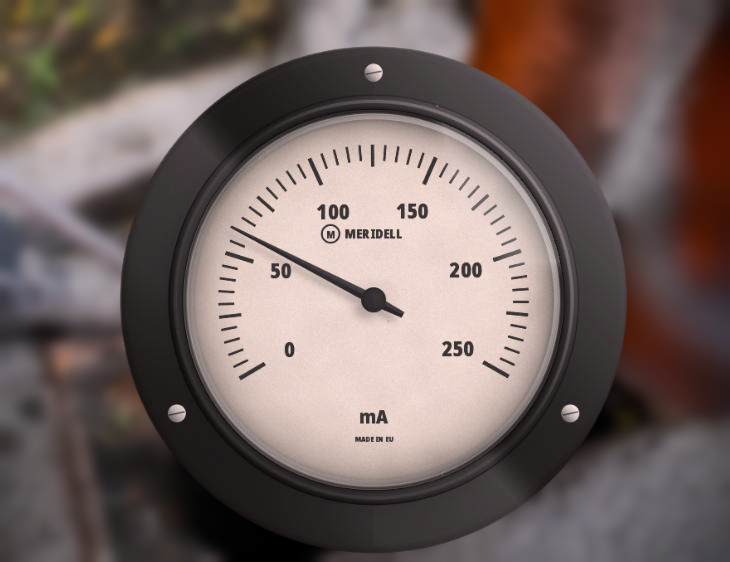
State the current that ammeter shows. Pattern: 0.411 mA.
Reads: 60 mA
